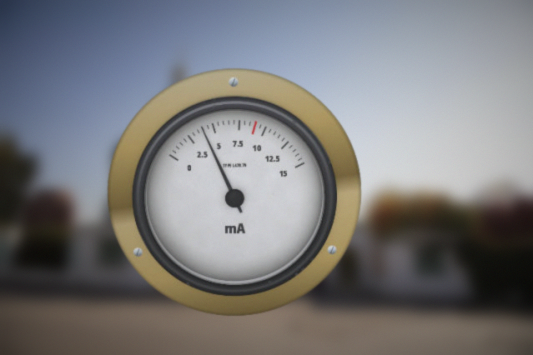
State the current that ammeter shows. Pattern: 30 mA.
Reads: 4 mA
